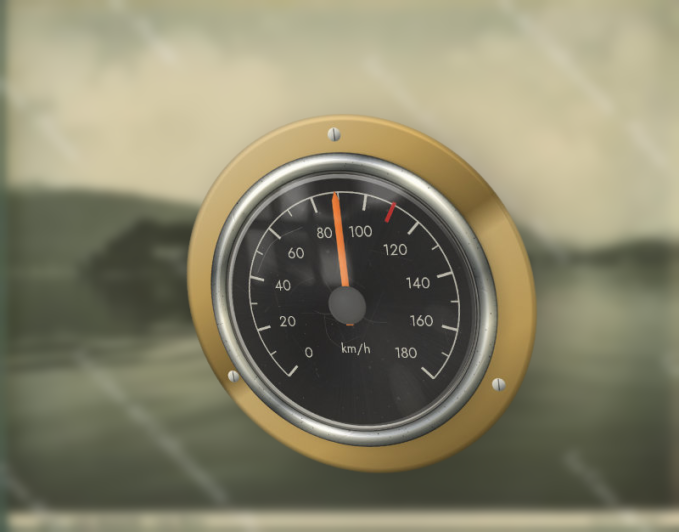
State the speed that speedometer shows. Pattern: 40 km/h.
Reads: 90 km/h
